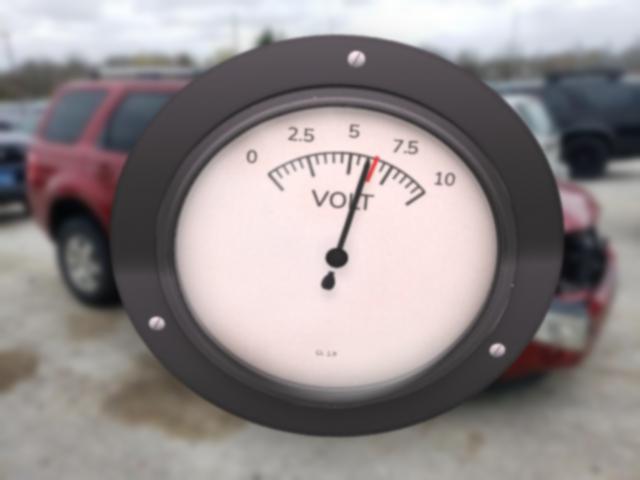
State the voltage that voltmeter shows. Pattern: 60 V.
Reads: 6 V
